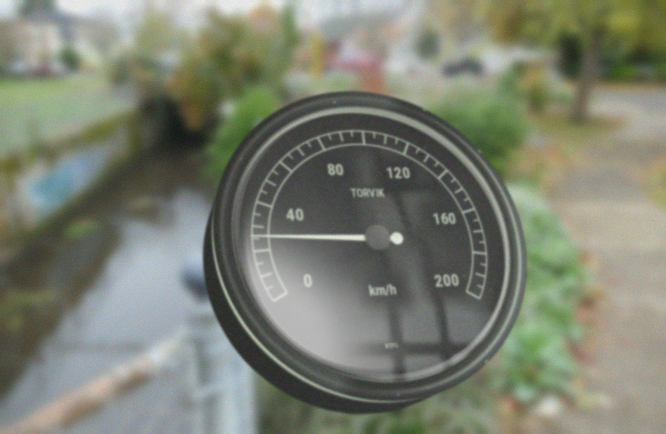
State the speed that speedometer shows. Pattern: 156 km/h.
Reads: 25 km/h
